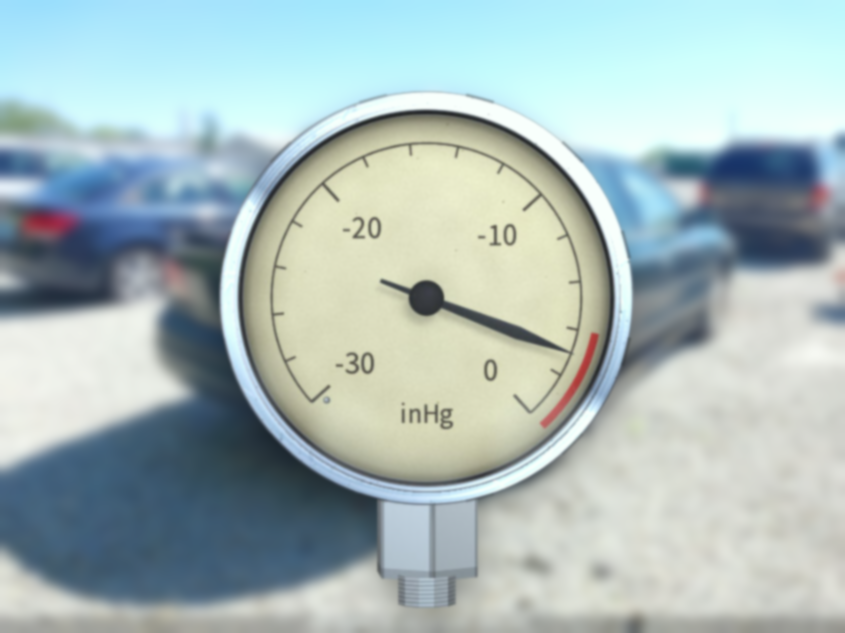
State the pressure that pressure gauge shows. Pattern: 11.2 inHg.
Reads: -3 inHg
